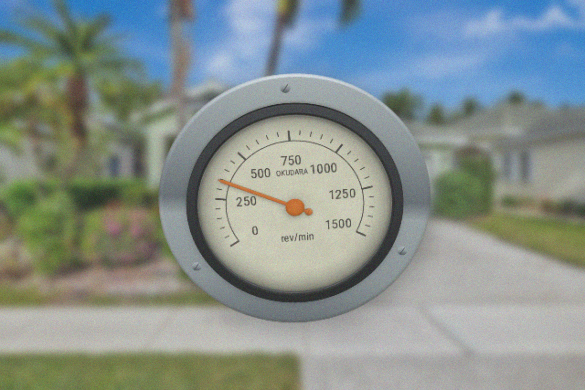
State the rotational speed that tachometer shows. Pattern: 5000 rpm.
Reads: 350 rpm
